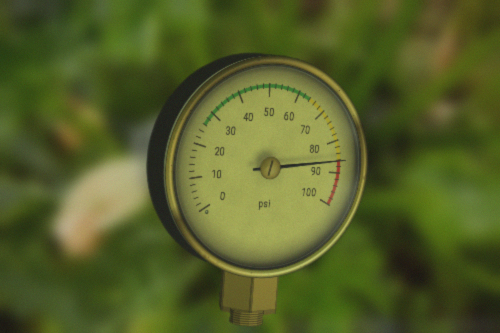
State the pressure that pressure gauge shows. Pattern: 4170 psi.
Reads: 86 psi
